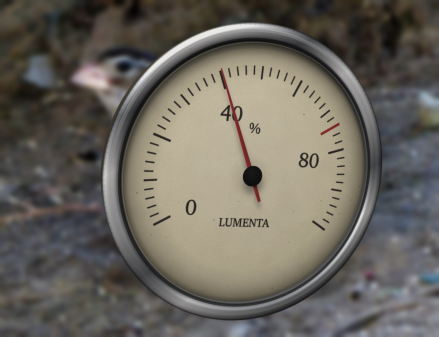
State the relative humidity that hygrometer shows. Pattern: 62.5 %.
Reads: 40 %
